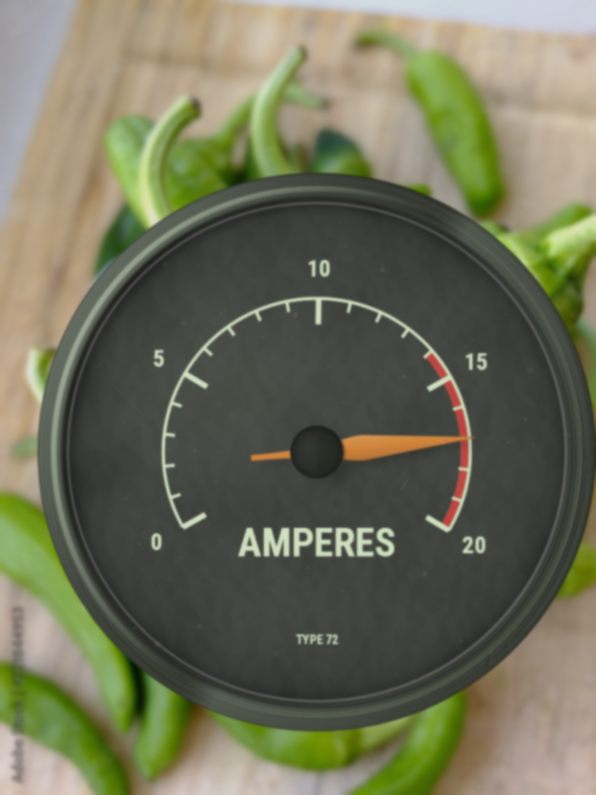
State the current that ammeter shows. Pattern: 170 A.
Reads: 17 A
